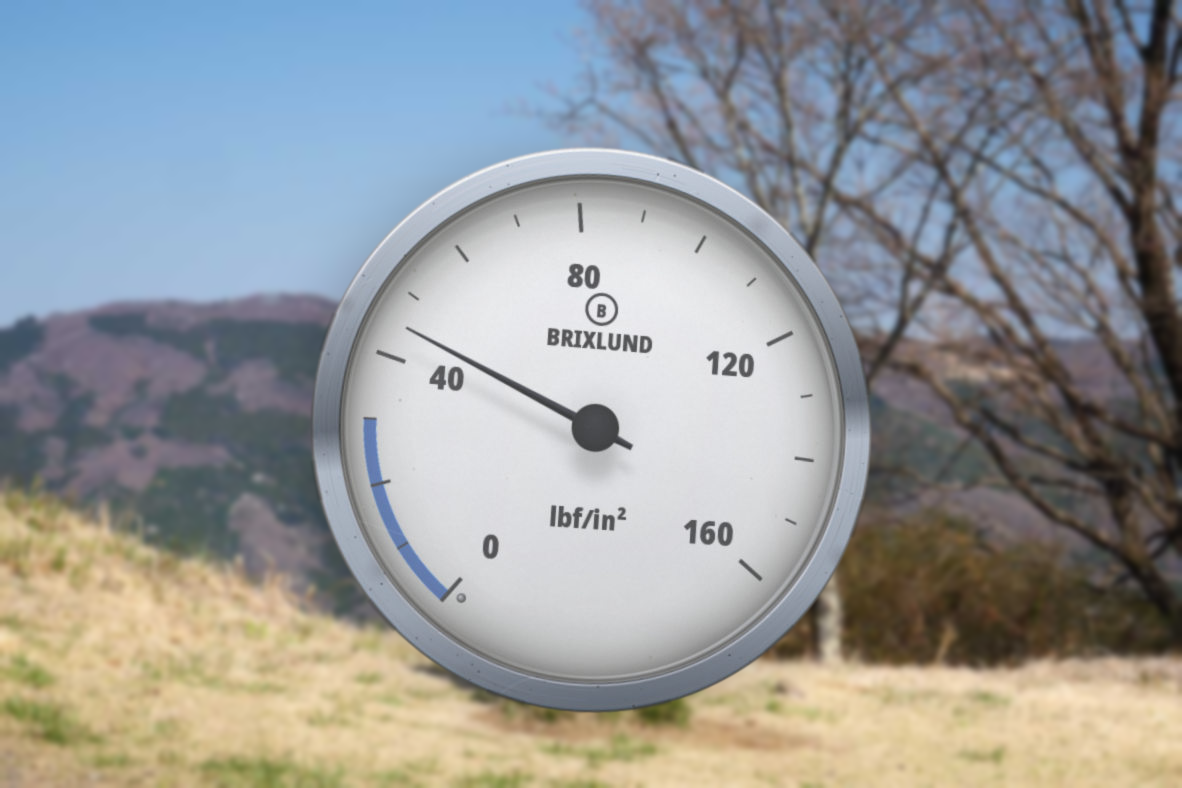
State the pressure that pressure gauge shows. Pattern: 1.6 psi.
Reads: 45 psi
